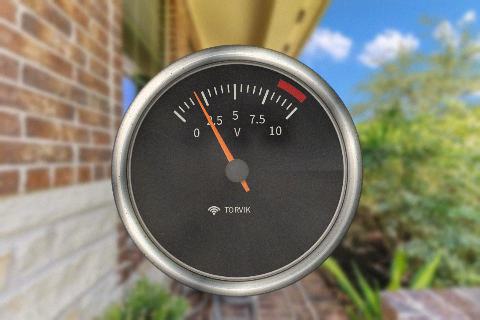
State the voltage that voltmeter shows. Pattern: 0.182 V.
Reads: 2 V
